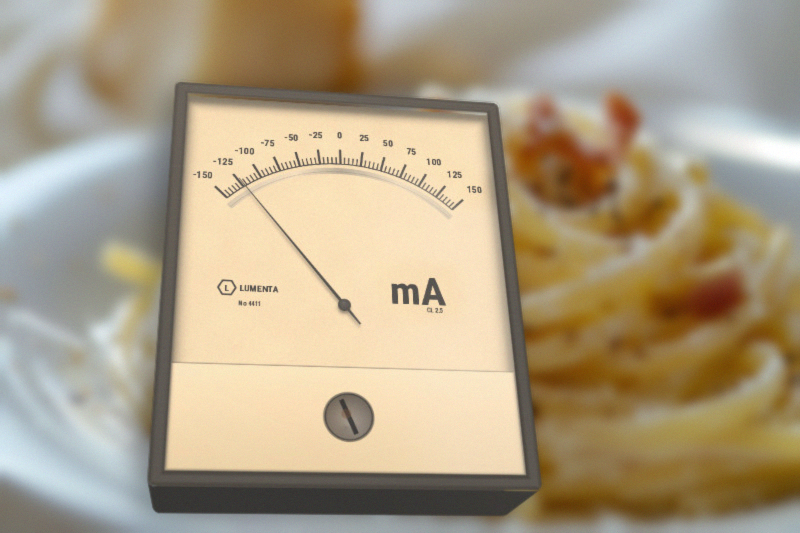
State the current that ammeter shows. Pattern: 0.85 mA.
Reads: -125 mA
